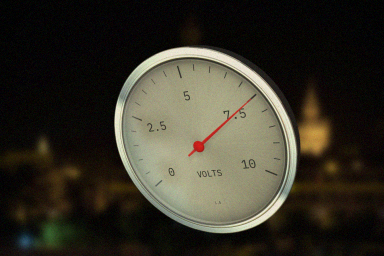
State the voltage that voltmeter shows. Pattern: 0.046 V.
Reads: 7.5 V
